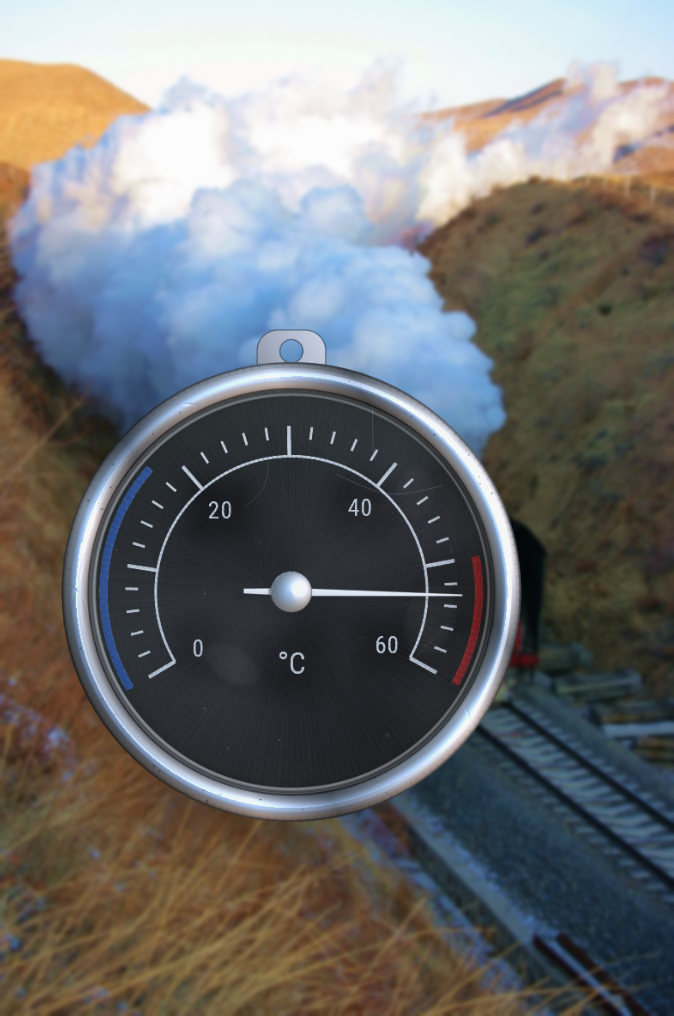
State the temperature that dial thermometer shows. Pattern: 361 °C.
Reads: 53 °C
